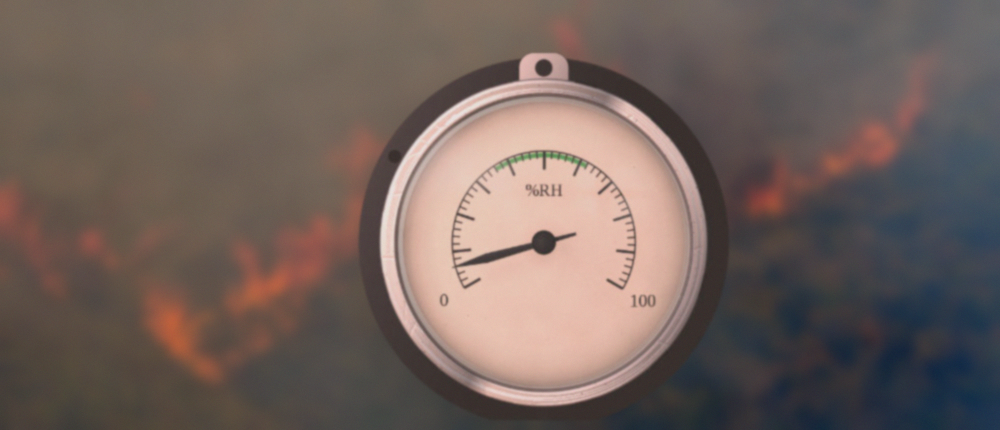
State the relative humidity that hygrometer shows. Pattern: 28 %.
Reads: 6 %
